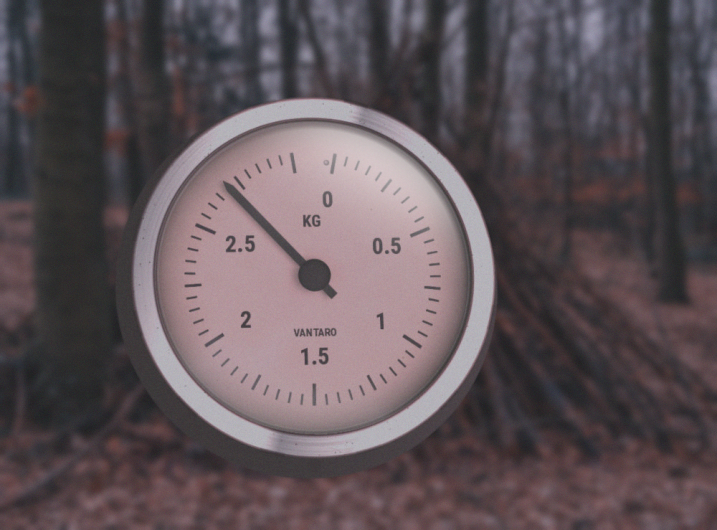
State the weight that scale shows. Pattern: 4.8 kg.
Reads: 2.7 kg
